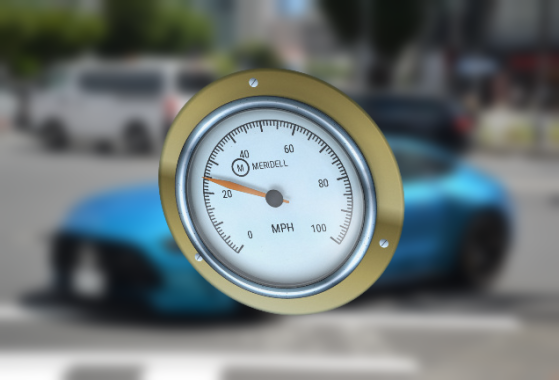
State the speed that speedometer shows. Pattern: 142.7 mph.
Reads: 25 mph
